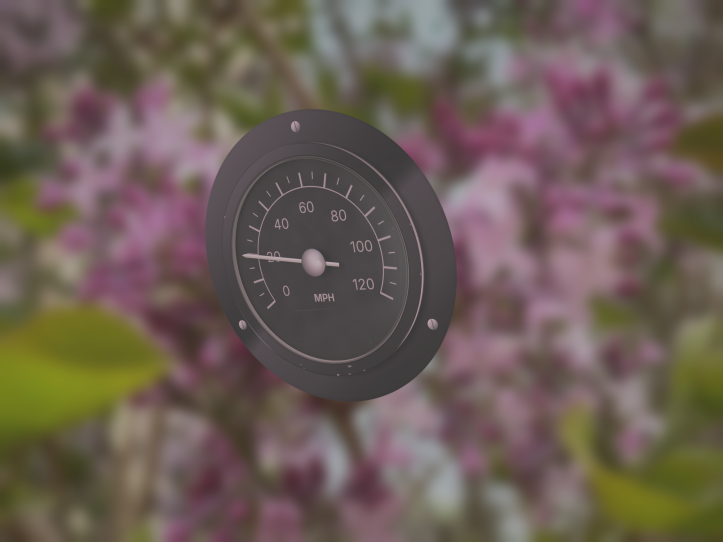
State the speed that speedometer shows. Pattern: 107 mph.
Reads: 20 mph
